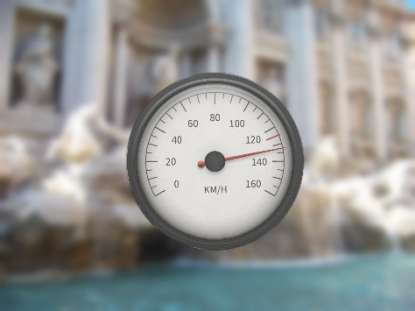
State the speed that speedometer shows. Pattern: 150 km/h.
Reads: 132.5 km/h
